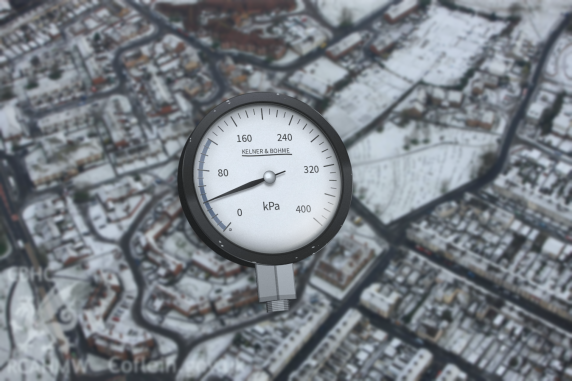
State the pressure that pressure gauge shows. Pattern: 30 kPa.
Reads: 40 kPa
